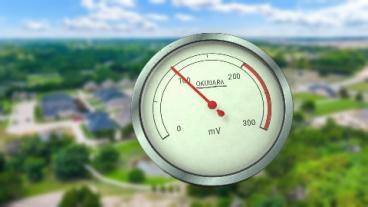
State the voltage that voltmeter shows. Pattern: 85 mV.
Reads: 100 mV
